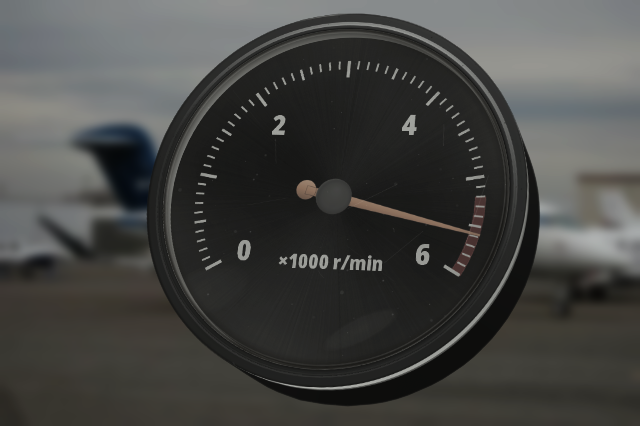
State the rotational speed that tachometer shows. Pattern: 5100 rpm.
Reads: 5600 rpm
